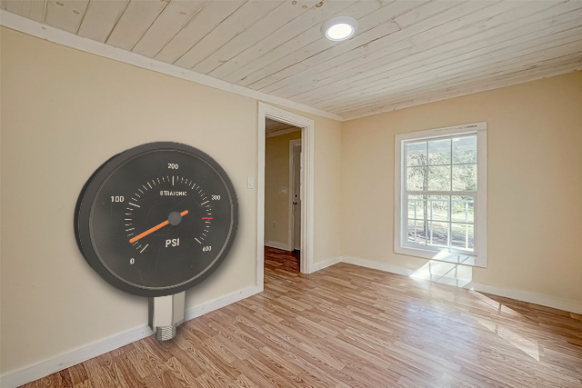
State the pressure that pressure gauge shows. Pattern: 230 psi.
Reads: 30 psi
